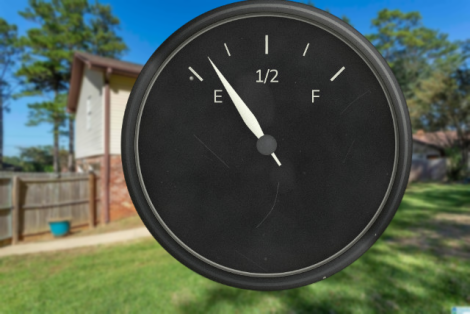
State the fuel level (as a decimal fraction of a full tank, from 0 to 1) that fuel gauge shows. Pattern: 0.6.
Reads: 0.125
